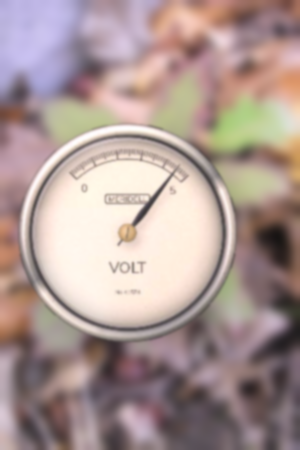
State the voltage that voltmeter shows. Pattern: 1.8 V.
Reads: 4.5 V
